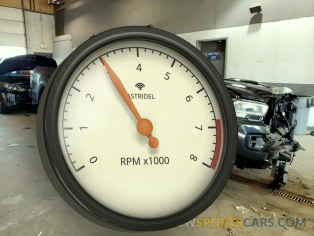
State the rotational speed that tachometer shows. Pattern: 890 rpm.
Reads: 3000 rpm
